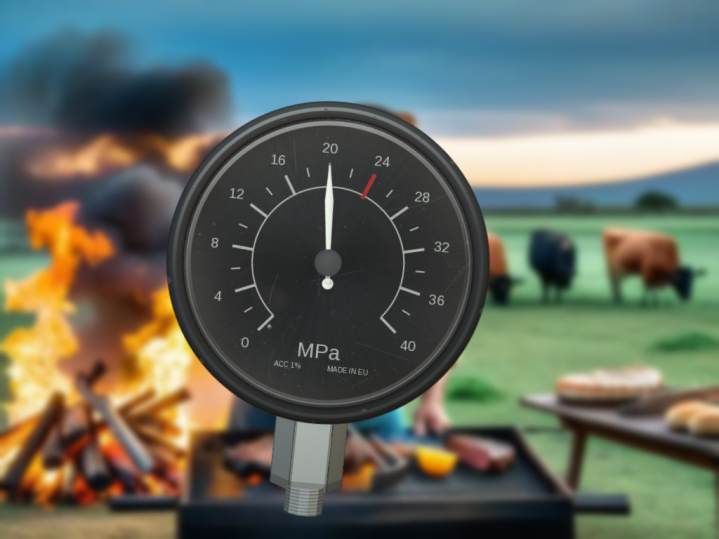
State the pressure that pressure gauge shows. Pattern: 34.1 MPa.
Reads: 20 MPa
